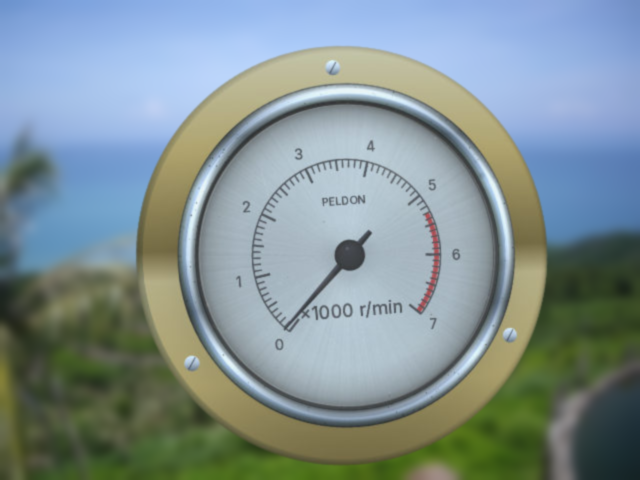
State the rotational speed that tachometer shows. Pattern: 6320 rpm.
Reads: 100 rpm
